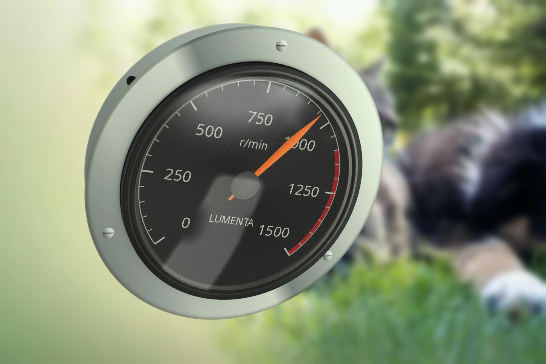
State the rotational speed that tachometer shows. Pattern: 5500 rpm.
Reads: 950 rpm
